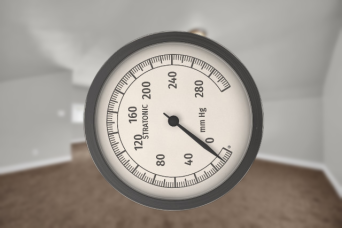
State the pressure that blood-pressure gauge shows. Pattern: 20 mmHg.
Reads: 10 mmHg
